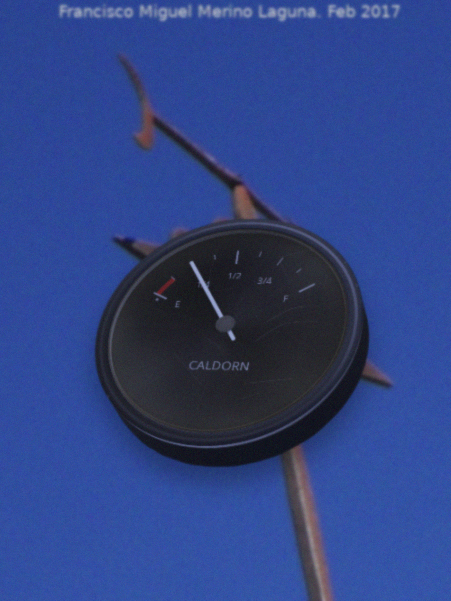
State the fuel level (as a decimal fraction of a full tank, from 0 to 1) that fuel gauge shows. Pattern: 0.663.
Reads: 0.25
